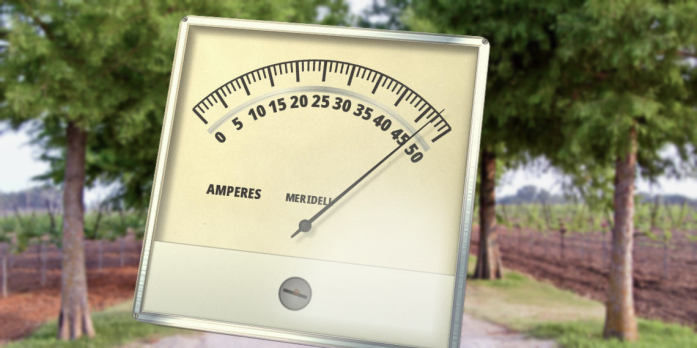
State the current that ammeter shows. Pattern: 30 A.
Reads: 47 A
